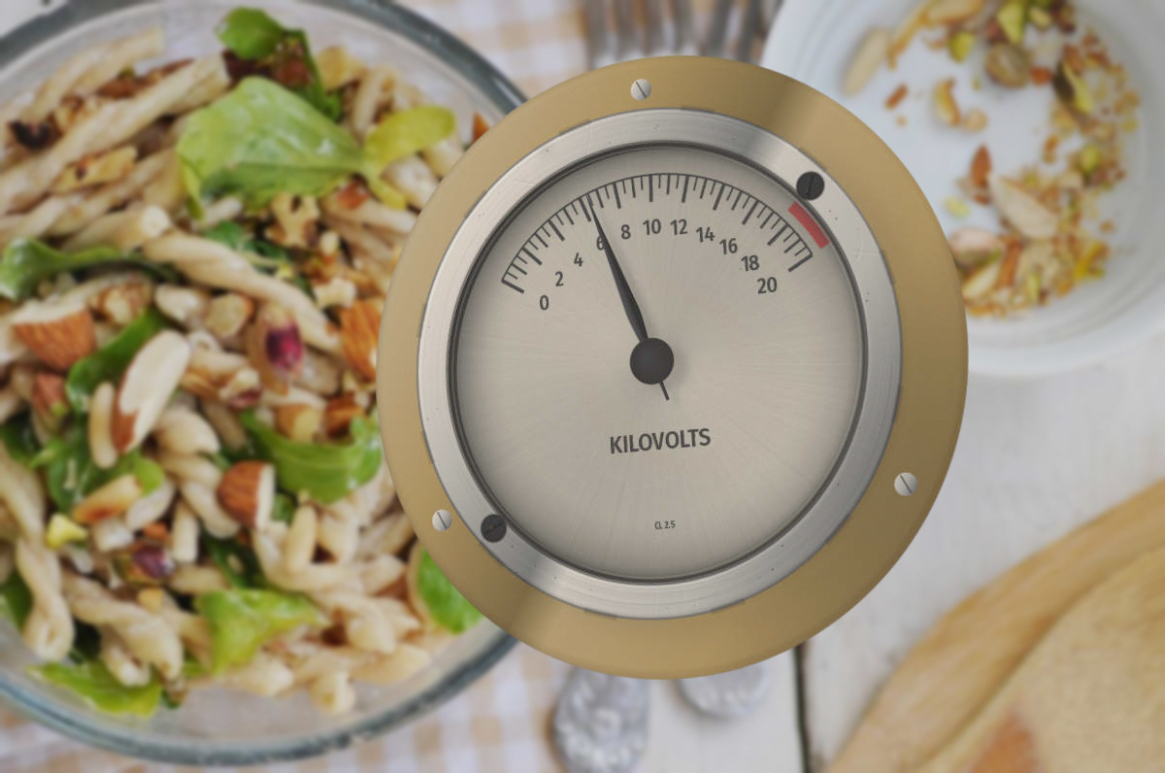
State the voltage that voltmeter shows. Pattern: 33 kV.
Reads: 6.5 kV
